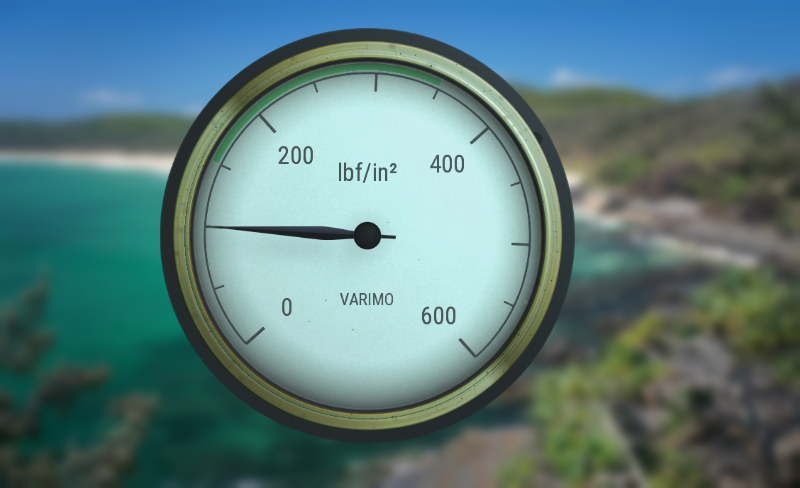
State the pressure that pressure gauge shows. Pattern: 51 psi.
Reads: 100 psi
